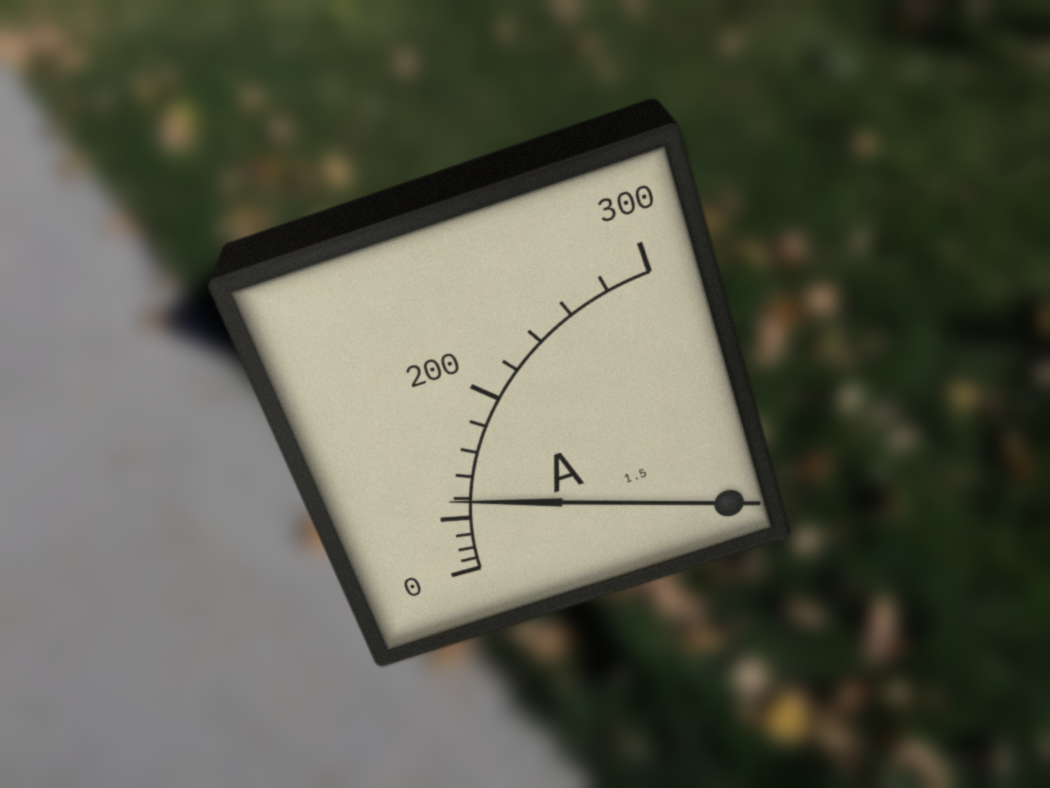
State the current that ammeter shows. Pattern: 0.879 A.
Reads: 120 A
